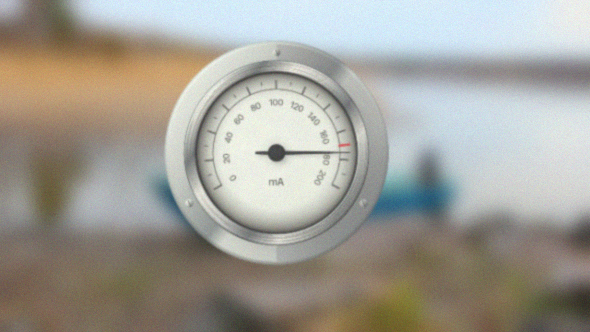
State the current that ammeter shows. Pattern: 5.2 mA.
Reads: 175 mA
